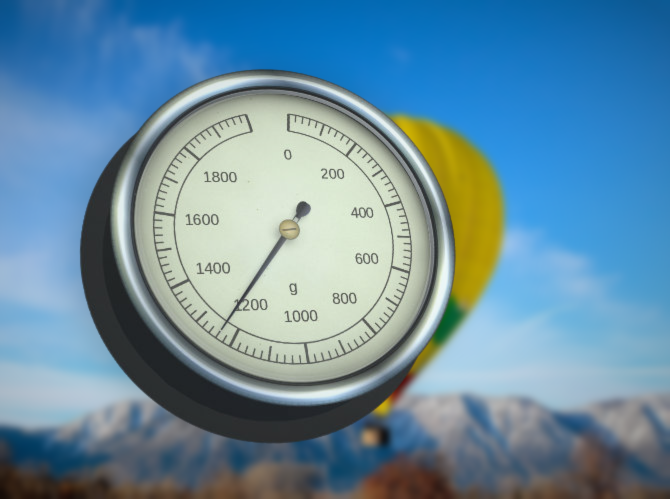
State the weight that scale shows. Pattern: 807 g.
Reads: 1240 g
